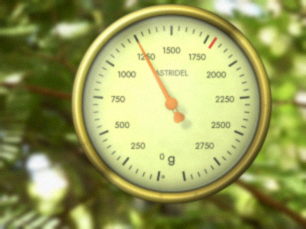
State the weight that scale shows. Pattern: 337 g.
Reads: 1250 g
